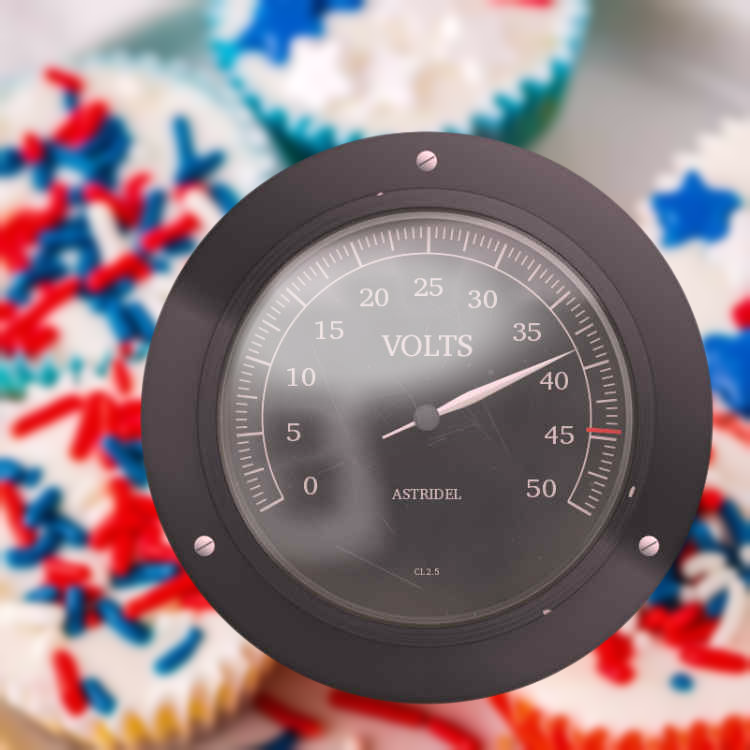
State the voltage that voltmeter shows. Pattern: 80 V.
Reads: 38.5 V
